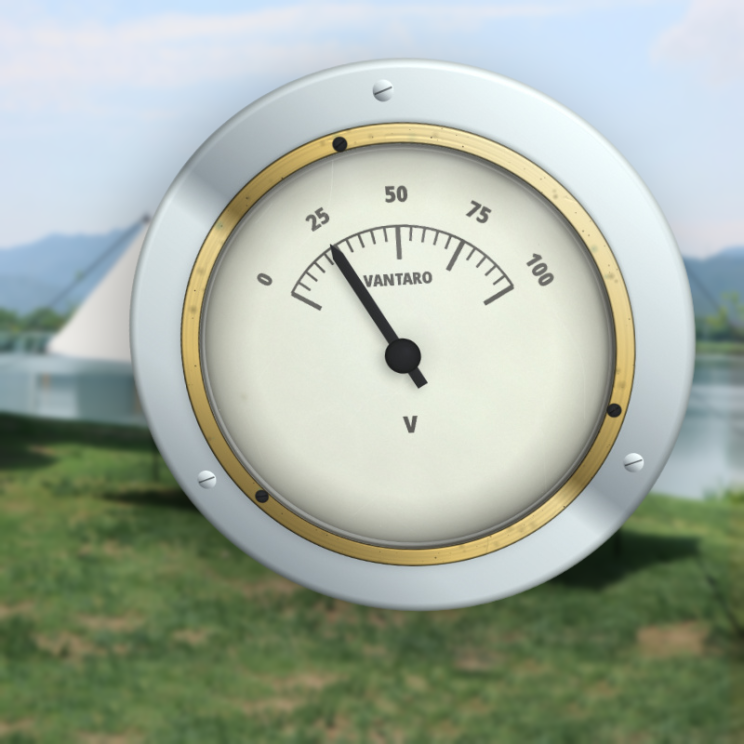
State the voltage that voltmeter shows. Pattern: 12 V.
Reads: 25 V
